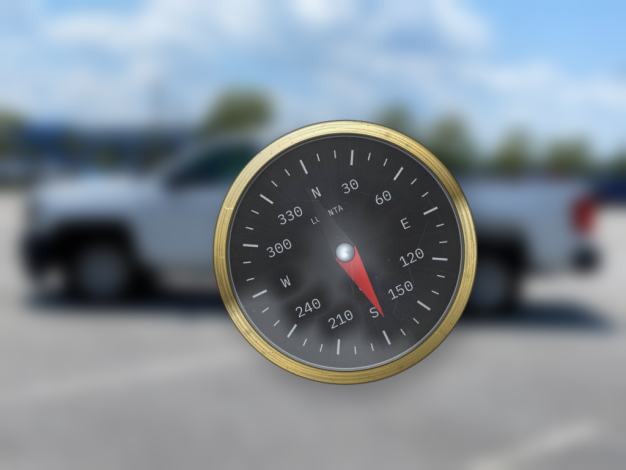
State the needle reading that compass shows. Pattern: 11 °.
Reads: 175 °
